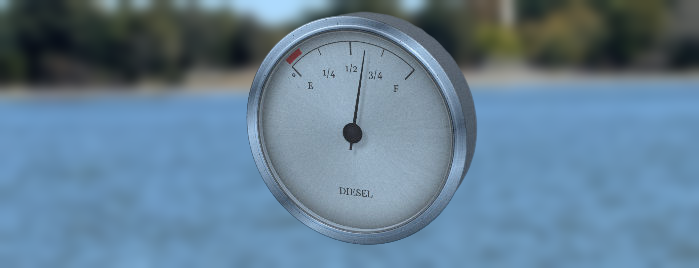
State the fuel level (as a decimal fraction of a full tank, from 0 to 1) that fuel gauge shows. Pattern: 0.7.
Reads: 0.625
